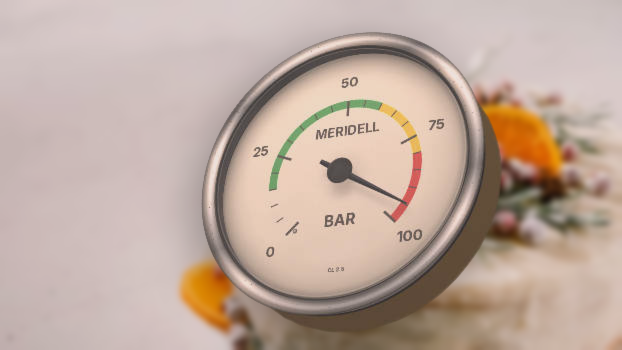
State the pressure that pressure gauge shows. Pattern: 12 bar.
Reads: 95 bar
